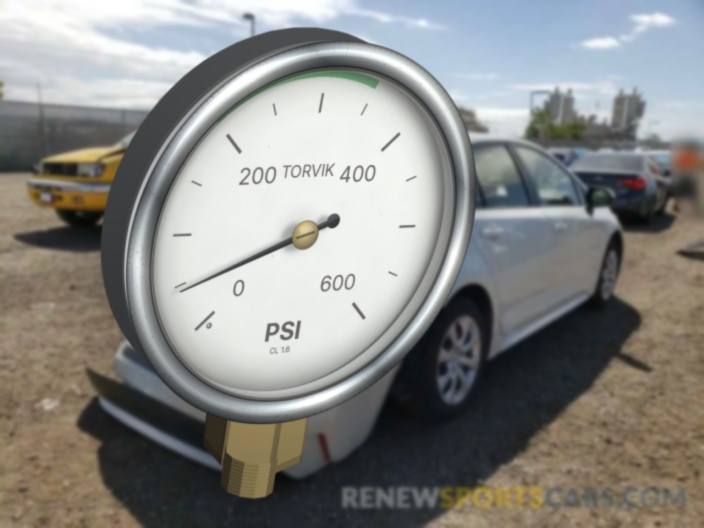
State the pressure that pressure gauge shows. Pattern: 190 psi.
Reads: 50 psi
